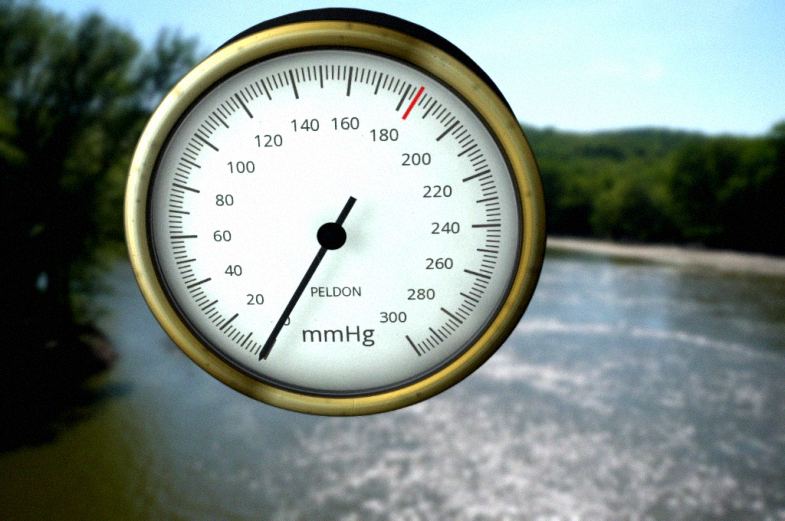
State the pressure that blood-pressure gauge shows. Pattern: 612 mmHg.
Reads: 2 mmHg
